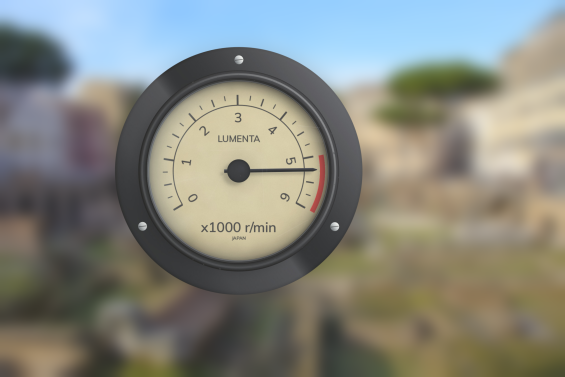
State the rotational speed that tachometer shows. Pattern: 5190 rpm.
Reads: 5250 rpm
